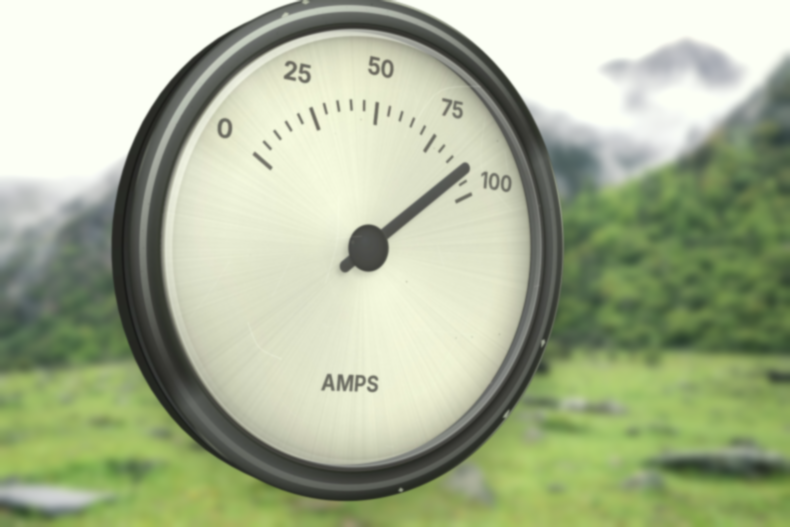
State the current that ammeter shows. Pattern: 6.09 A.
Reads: 90 A
